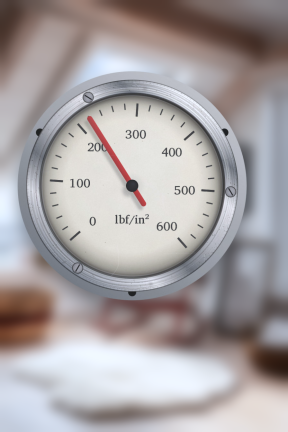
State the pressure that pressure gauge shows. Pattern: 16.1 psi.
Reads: 220 psi
